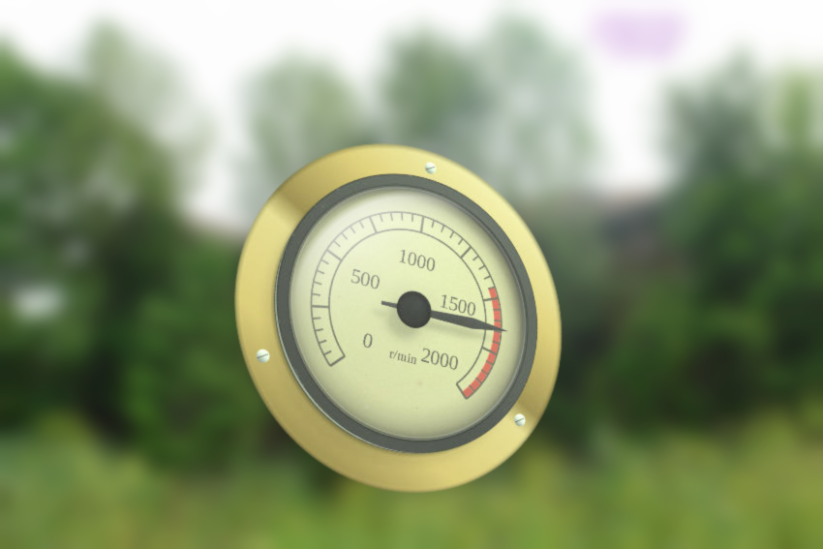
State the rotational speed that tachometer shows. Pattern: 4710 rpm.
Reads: 1650 rpm
